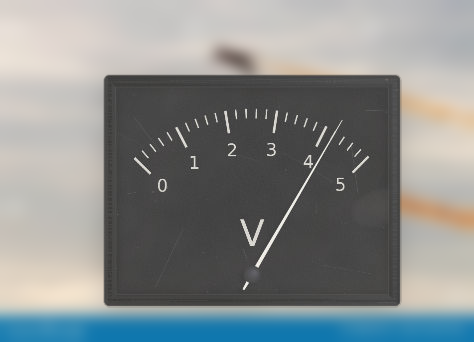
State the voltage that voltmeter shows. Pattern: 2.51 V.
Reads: 4.2 V
